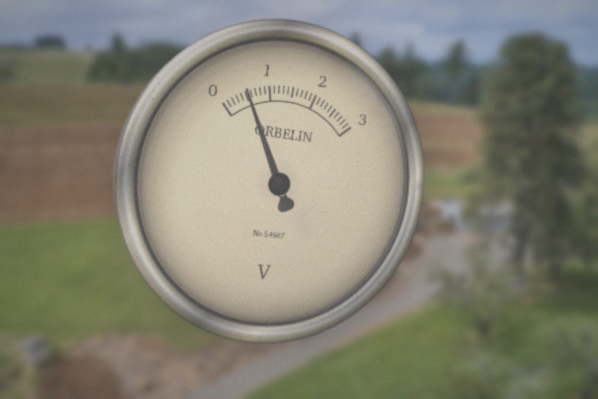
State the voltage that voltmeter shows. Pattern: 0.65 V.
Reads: 0.5 V
